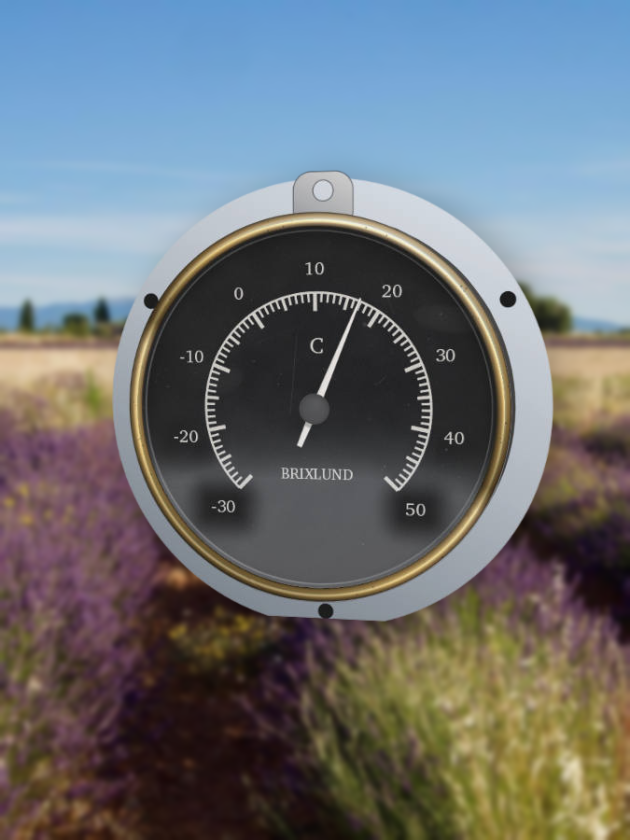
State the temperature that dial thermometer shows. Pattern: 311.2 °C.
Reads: 17 °C
